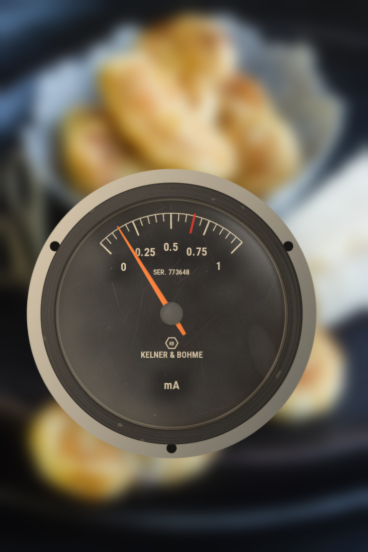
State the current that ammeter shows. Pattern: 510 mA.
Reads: 0.15 mA
